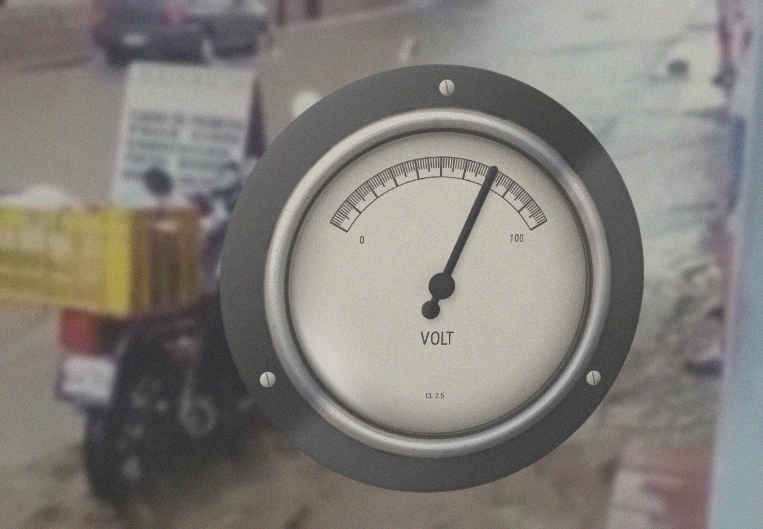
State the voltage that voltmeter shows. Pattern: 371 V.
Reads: 70 V
